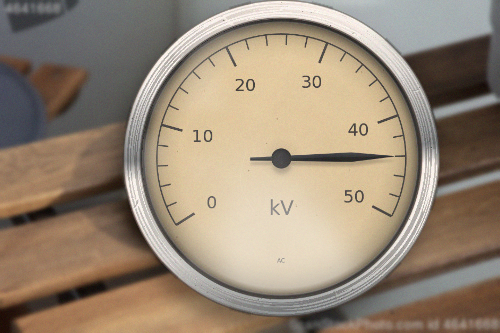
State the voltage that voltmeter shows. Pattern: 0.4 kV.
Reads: 44 kV
